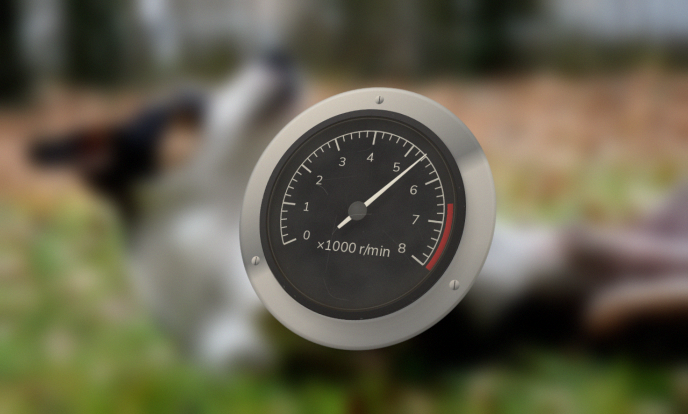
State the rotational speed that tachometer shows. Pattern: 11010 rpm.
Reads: 5400 rpm
